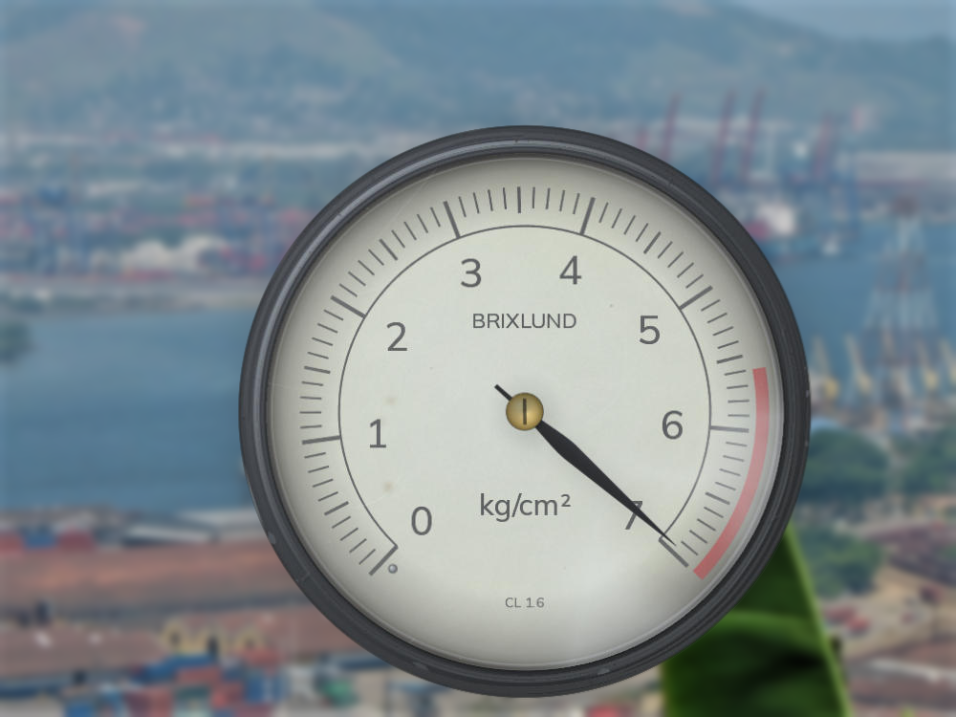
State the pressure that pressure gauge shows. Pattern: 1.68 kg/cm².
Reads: 6.95 kg/cm²
